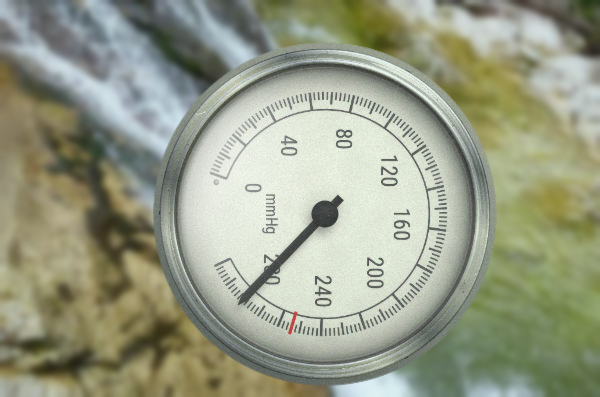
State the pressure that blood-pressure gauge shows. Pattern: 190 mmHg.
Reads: 280 mmHg
